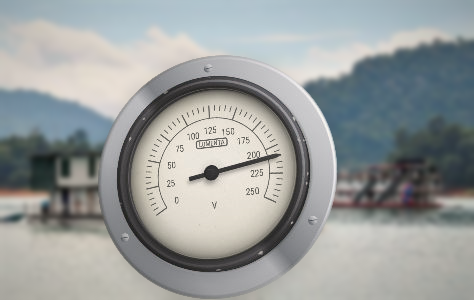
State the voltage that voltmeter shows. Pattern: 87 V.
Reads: 210 V
